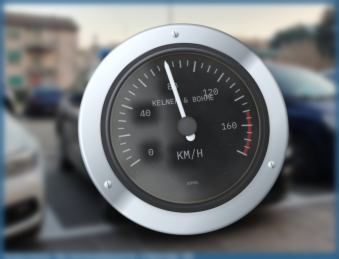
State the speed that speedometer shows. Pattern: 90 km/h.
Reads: 80 km/h
